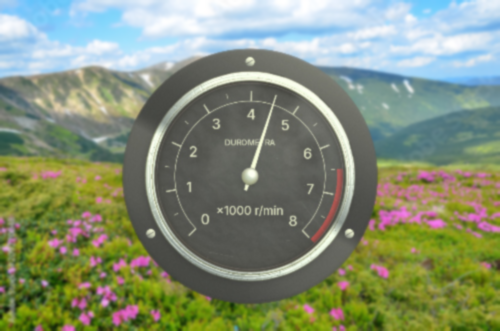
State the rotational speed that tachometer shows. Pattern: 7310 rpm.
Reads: 4500 rpm
